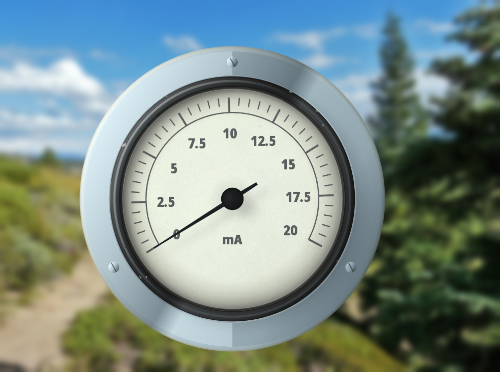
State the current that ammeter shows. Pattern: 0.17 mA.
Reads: 0 mA
